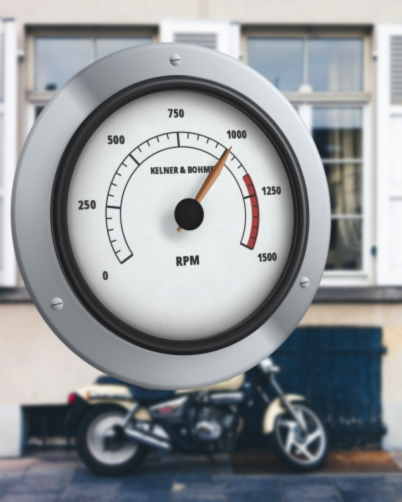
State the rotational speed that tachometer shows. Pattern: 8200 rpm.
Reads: 1000 rpm
